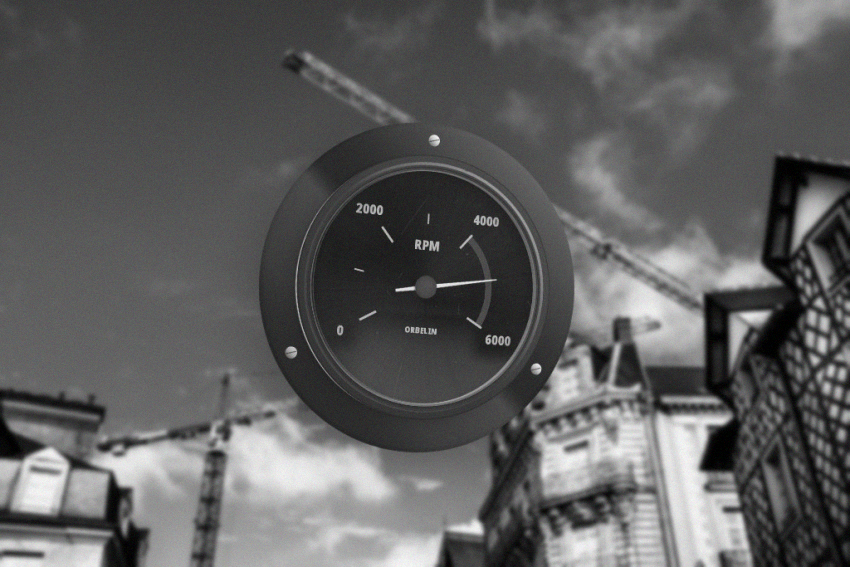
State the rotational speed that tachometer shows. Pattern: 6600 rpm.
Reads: 5000 rpm
